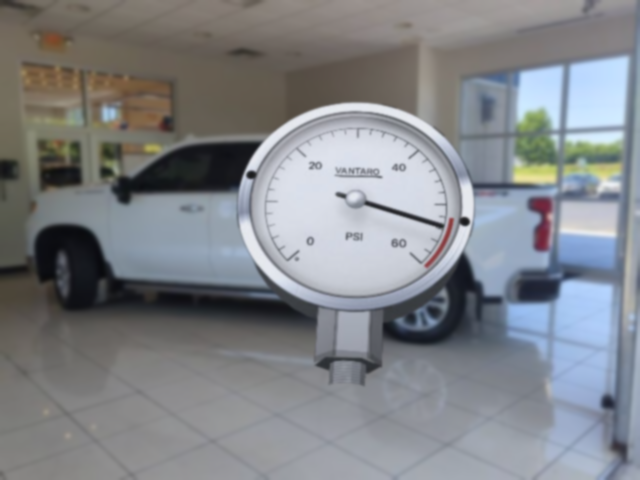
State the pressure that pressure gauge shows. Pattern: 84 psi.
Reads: 54 psi
